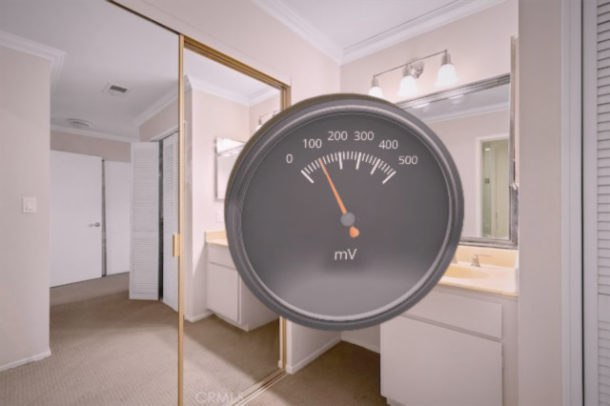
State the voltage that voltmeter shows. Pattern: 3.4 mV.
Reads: 100 mV
